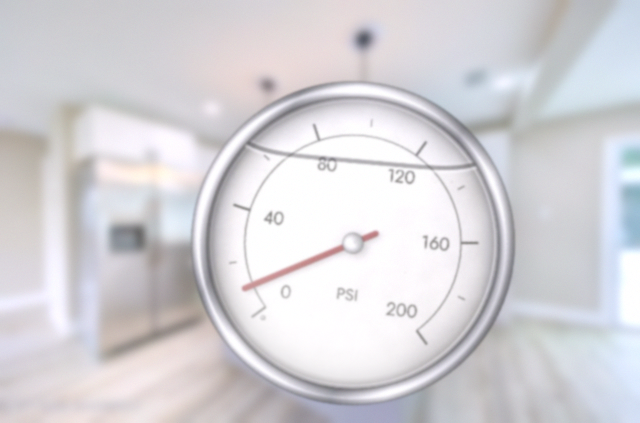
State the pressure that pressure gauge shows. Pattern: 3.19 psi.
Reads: 10 psi
